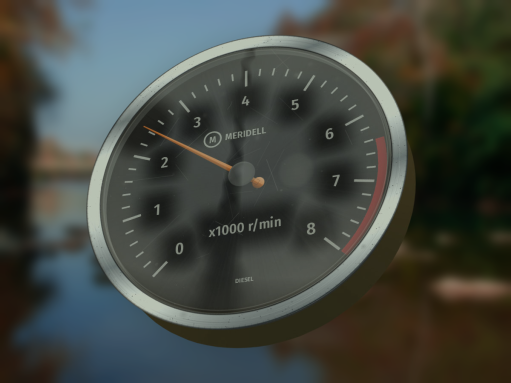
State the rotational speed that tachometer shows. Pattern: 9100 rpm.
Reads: 2400 rpm
